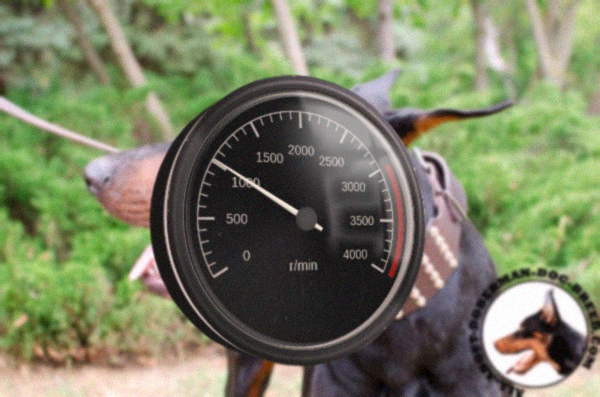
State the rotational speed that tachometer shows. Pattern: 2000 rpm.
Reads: 1000 rpm
